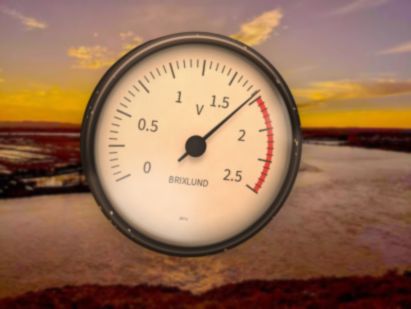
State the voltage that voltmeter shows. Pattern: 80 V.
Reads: 1.7 V
